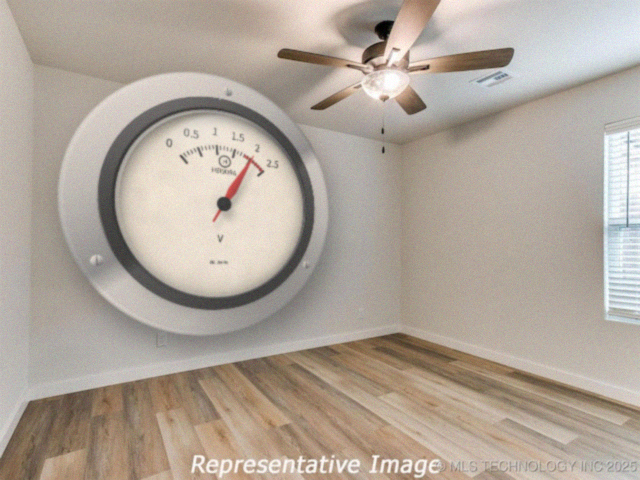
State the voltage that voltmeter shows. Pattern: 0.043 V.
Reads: 2 V
